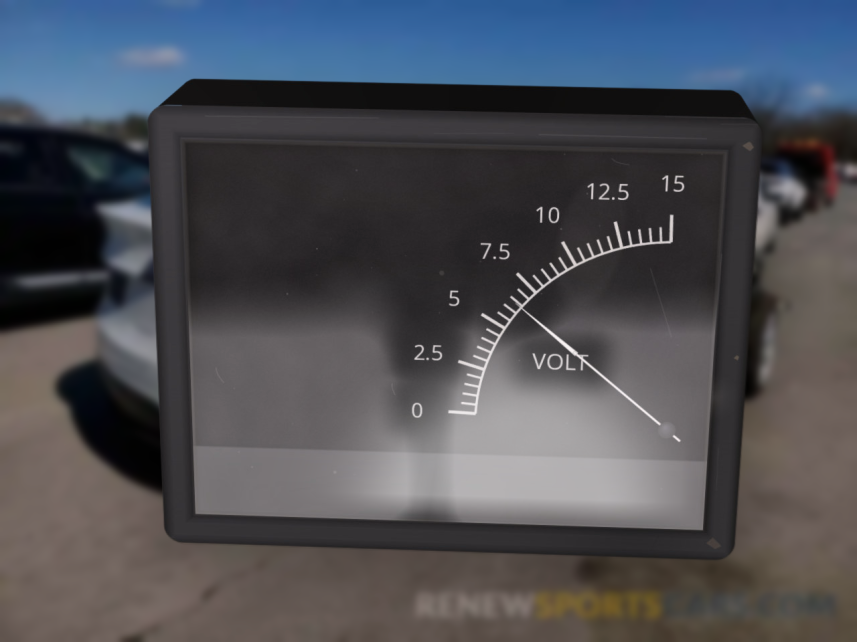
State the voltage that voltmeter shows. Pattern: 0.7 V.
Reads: 6.5 V
